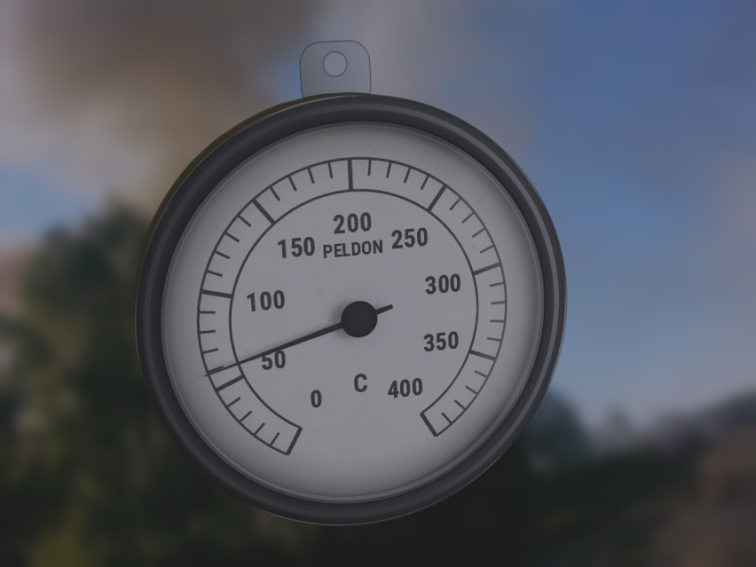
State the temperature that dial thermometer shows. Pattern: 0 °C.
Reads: 60 °C
